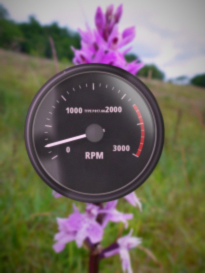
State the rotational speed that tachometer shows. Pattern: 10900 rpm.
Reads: 200 rpm
